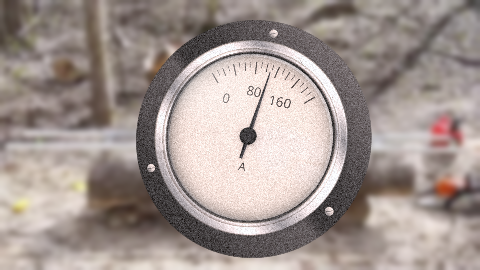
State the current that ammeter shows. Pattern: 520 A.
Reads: 110 A
